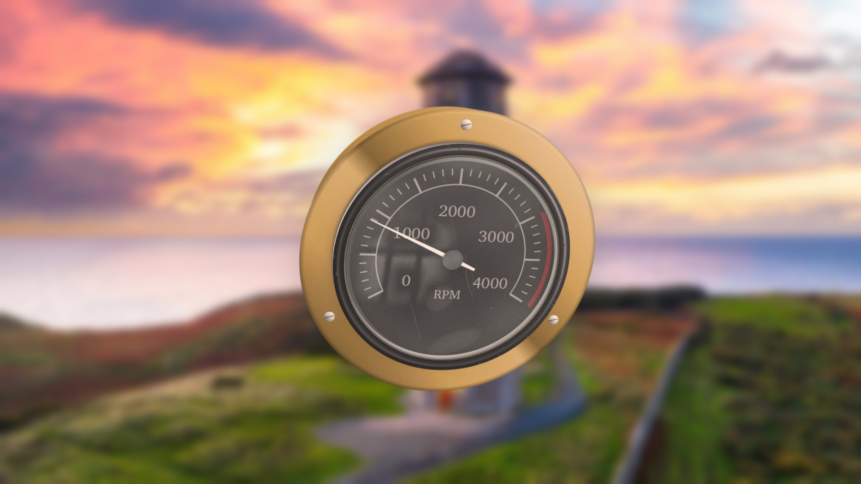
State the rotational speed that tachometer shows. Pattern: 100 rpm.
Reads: 900 rpm
